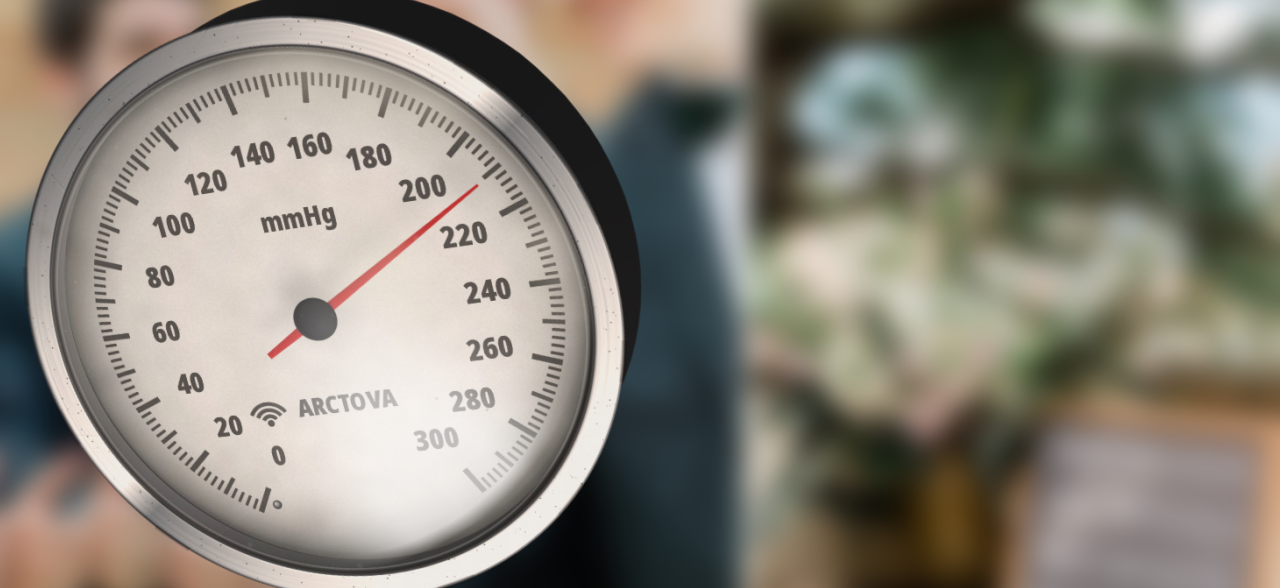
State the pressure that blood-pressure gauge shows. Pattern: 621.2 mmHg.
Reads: 210 mmHg
